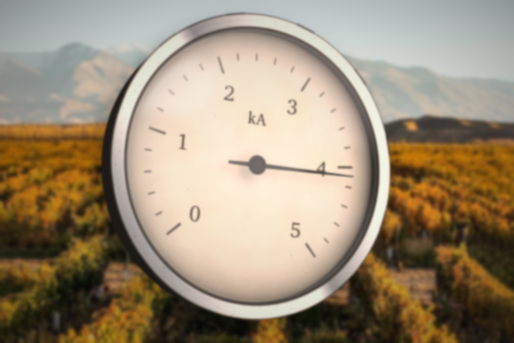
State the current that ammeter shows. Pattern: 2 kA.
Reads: 4.1 kA
